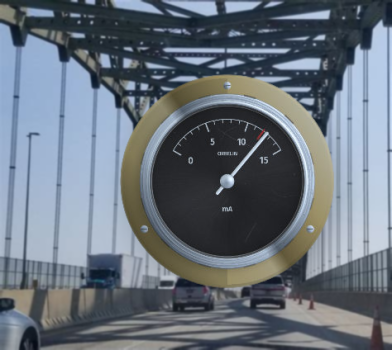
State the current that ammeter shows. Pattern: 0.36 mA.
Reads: 12.5 mA
